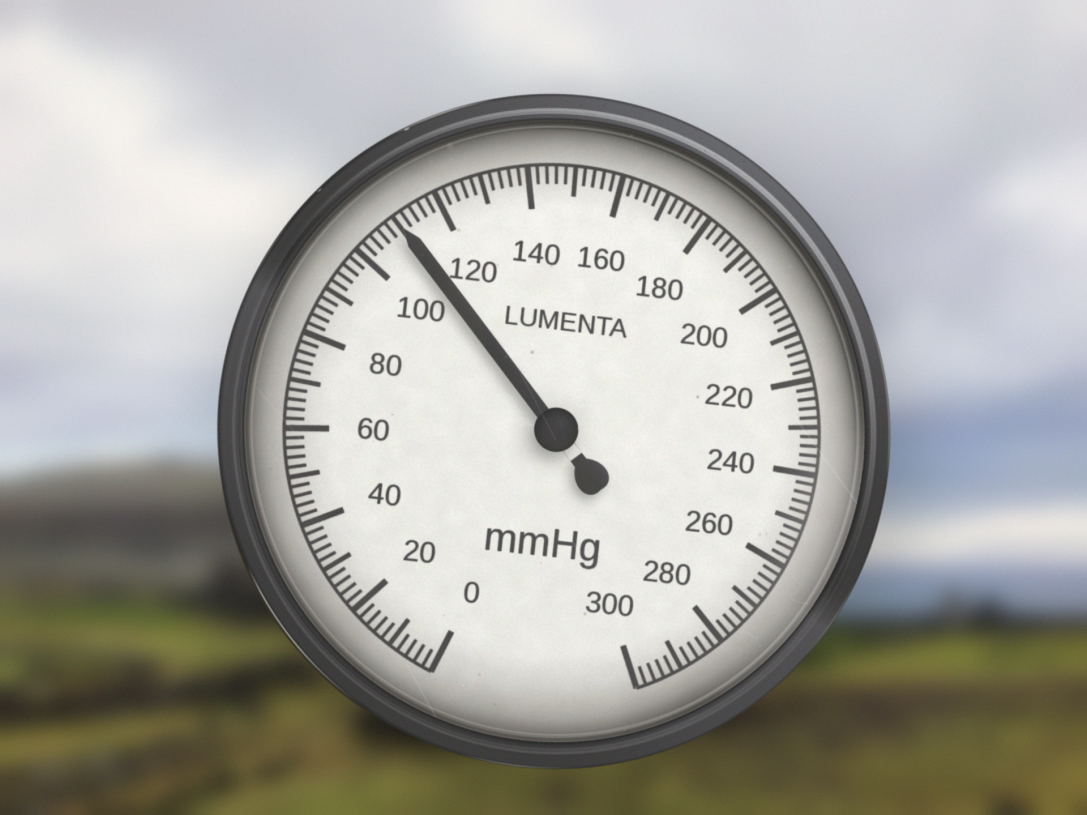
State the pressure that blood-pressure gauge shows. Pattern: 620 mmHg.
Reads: 110 mmHg
